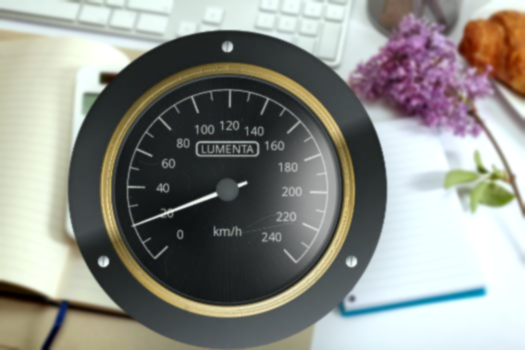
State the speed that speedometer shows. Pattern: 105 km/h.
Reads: 20 km/h
